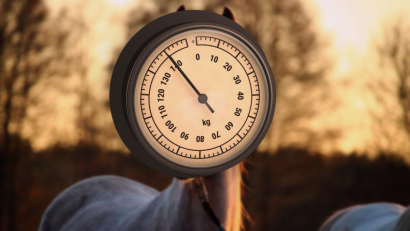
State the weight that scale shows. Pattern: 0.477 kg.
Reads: 140 kg
